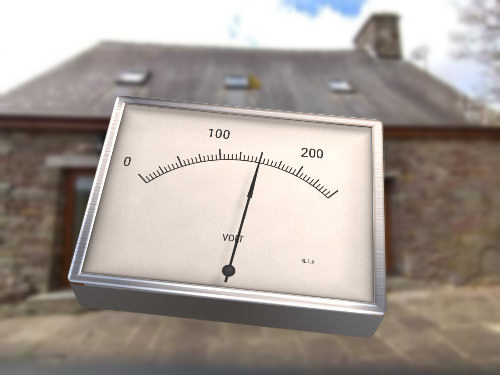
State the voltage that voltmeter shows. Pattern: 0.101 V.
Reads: 150 V
